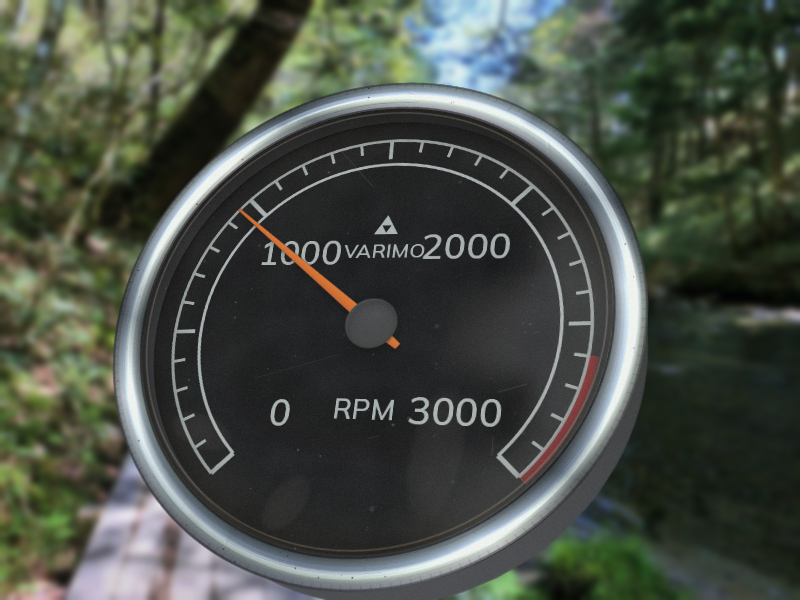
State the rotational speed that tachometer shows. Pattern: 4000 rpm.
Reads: 950 rpm
